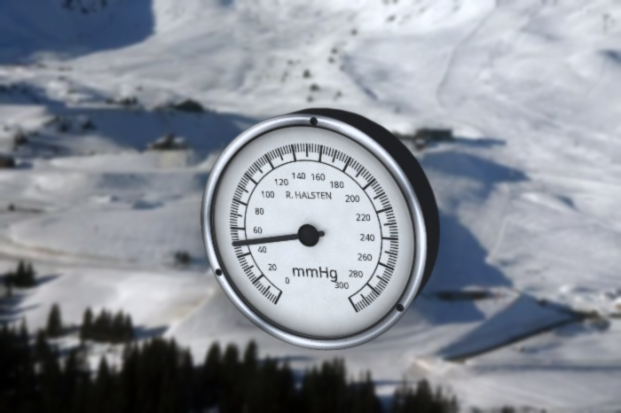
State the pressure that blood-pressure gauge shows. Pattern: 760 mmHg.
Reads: 50 mmHg
